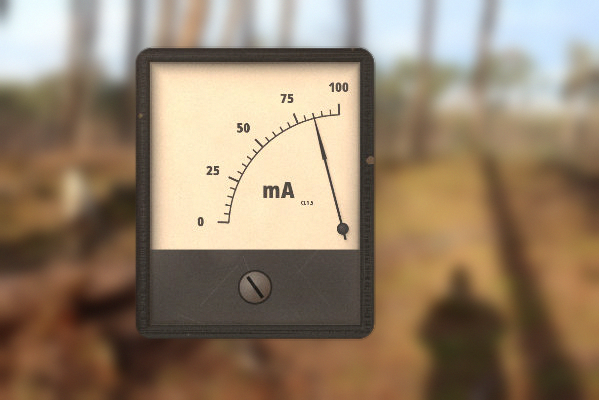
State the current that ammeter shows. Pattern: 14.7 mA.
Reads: 85 mA
